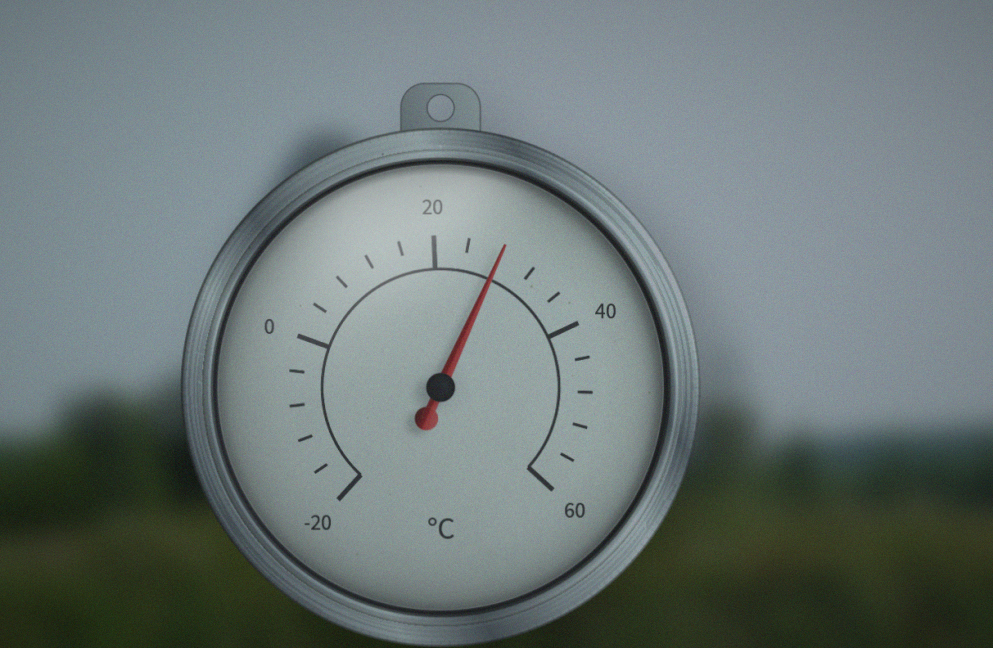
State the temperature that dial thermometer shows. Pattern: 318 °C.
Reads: 28 °C
